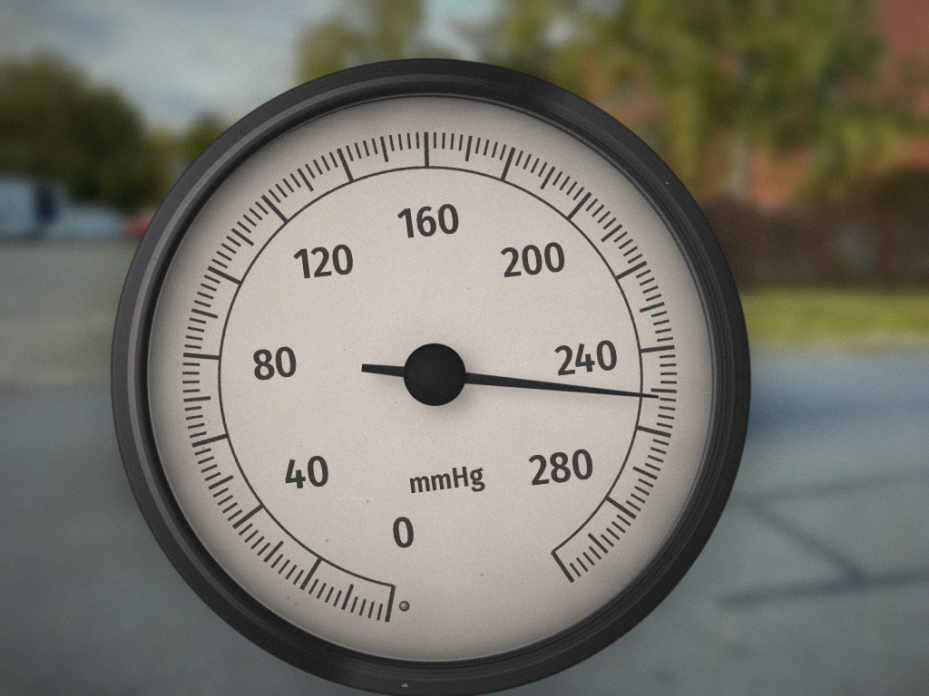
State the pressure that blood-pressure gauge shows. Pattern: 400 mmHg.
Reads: 252 mmHg
